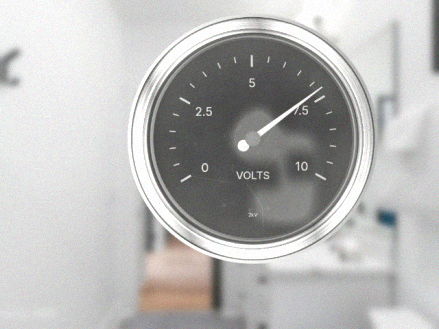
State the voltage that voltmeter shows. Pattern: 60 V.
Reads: 7.25 V
